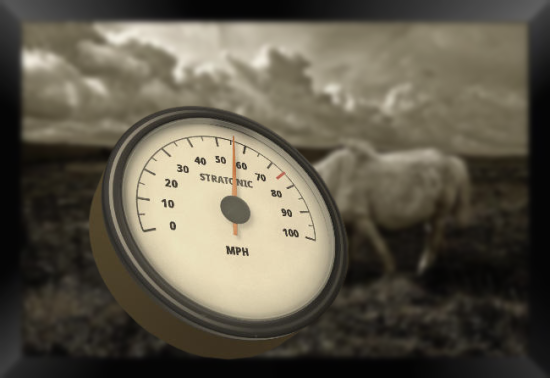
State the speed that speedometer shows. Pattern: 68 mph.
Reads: 55 mph
